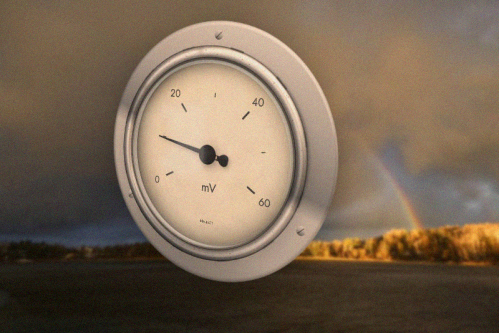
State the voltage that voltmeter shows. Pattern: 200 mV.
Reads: 10 mV
